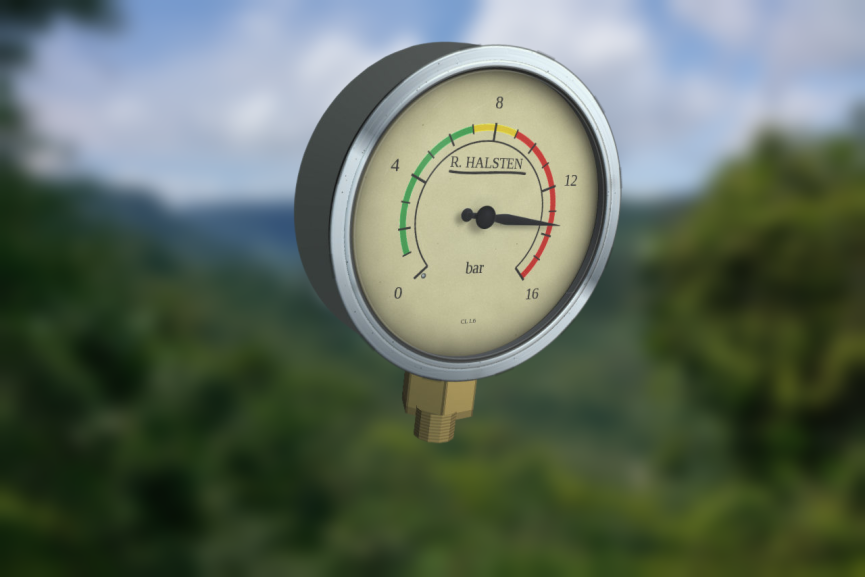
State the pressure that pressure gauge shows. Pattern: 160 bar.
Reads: 13.5 bar
